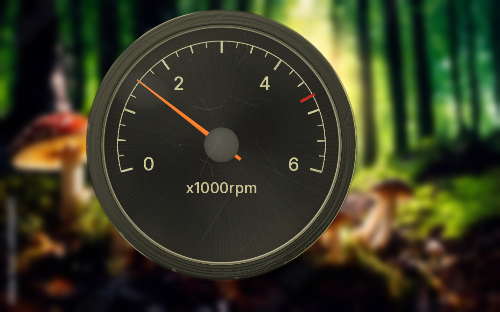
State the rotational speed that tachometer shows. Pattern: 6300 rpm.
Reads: 1500 rpm
